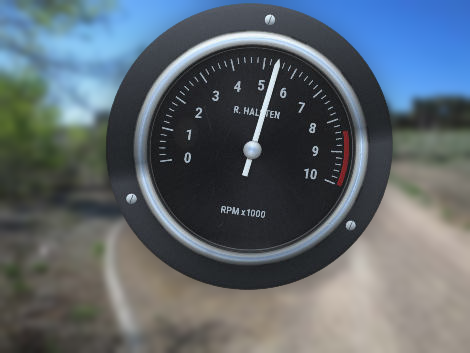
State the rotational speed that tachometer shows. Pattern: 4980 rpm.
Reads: 5400 rpm
